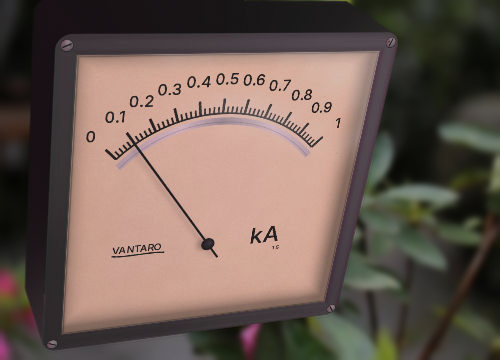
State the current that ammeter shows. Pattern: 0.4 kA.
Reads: 0.1 kA
